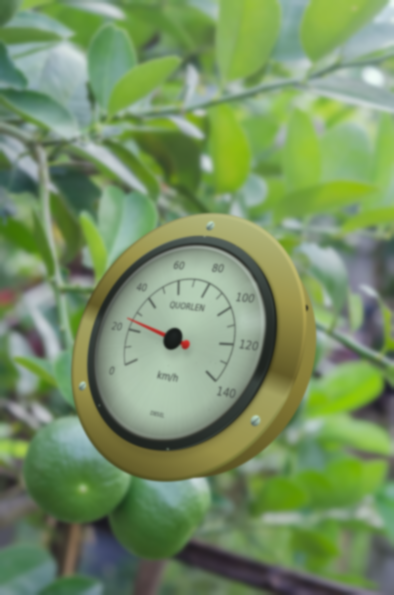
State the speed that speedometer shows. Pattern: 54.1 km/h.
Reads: 25 km/h
